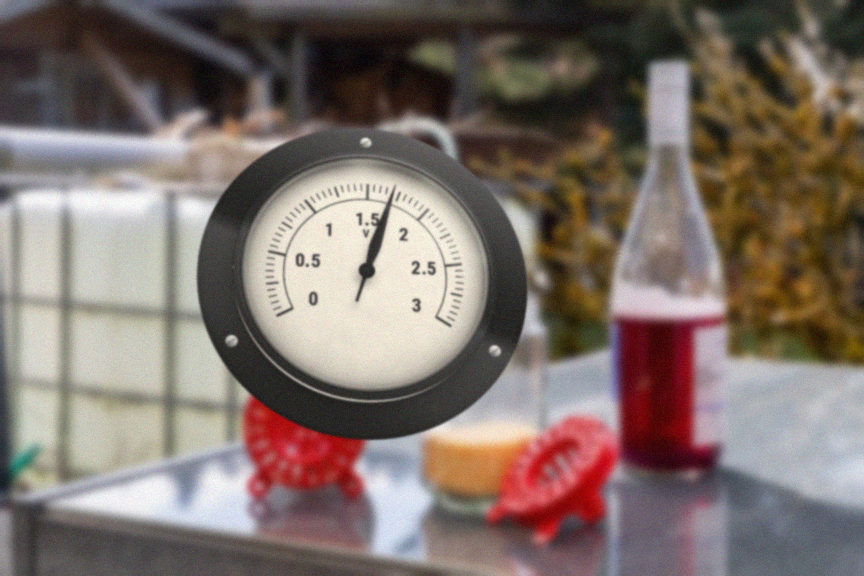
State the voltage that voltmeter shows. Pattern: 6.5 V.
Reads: 1.7 V
